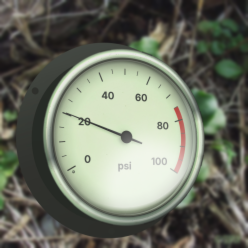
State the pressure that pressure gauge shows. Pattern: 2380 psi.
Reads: 20 psi
